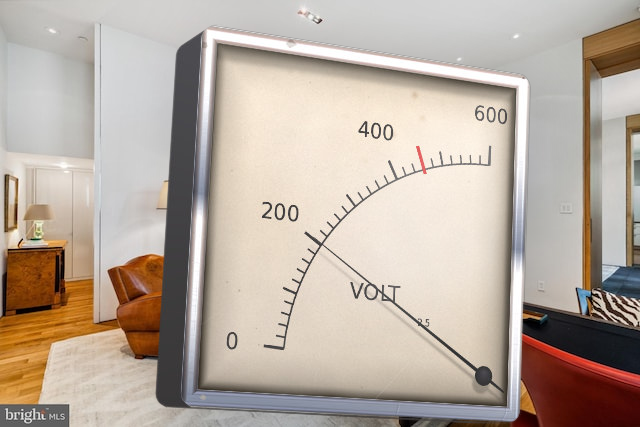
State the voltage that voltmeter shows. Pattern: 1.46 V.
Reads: 200 V
